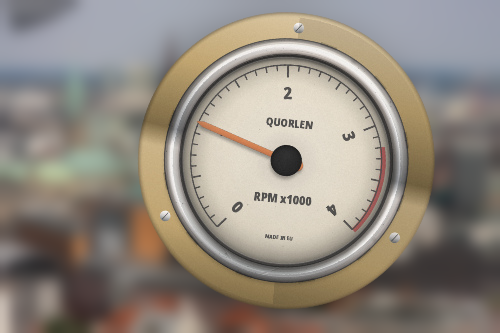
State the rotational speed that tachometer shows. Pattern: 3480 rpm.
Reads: 1000 rpm
